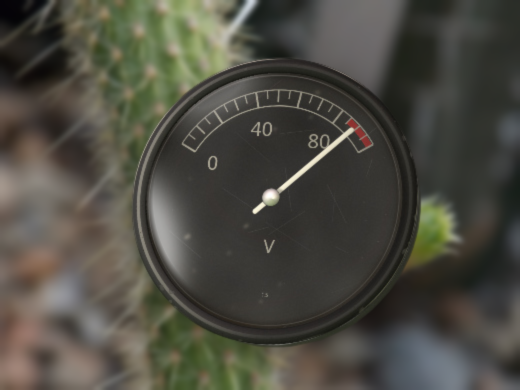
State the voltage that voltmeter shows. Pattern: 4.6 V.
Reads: 90 V
